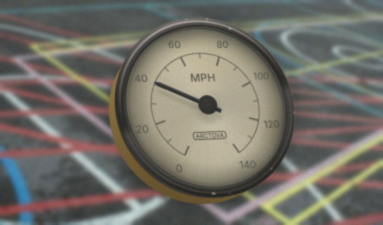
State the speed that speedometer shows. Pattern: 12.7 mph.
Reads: 40 mph
